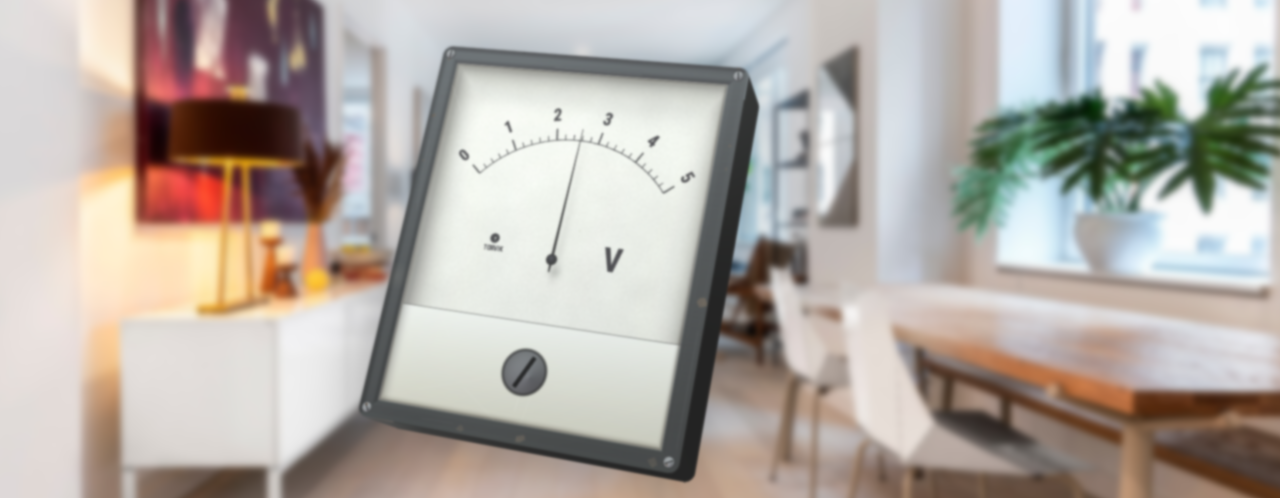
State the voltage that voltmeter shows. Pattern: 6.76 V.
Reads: 2.6 V
